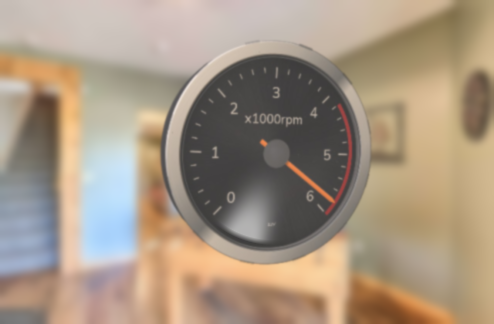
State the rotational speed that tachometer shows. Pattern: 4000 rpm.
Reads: 5800 rpm
